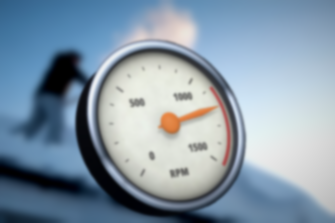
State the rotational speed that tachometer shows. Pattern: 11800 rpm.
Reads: 1200 rpm
